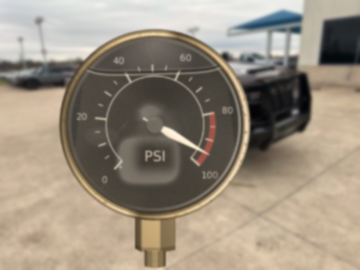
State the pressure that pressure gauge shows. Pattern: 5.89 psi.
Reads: 95 psi
